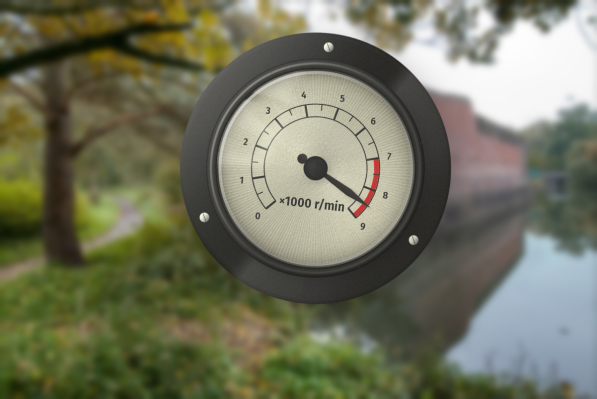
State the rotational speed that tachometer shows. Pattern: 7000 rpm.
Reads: 8500 rpm
